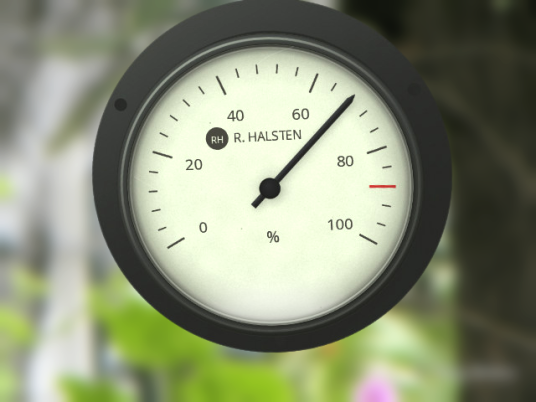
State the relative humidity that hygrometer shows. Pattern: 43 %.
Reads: 68 %
